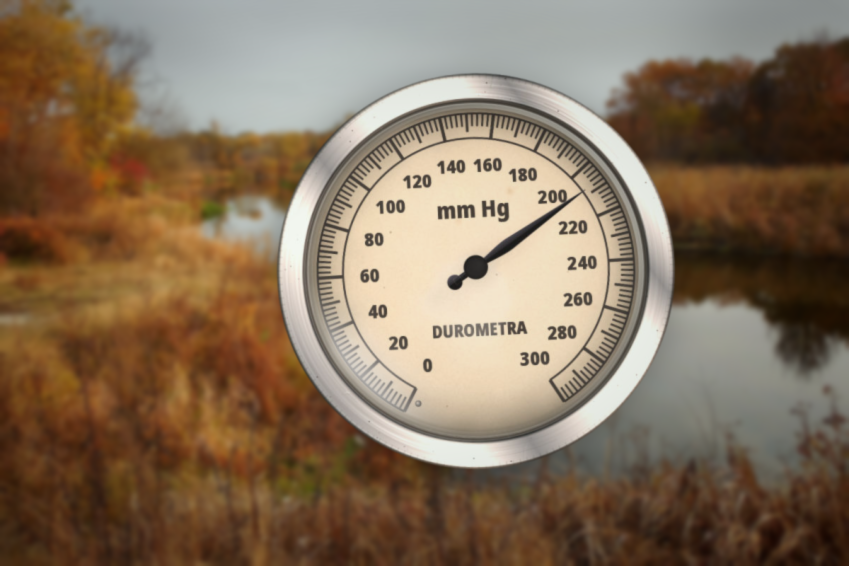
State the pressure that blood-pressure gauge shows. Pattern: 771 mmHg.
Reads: 208 mmHg
